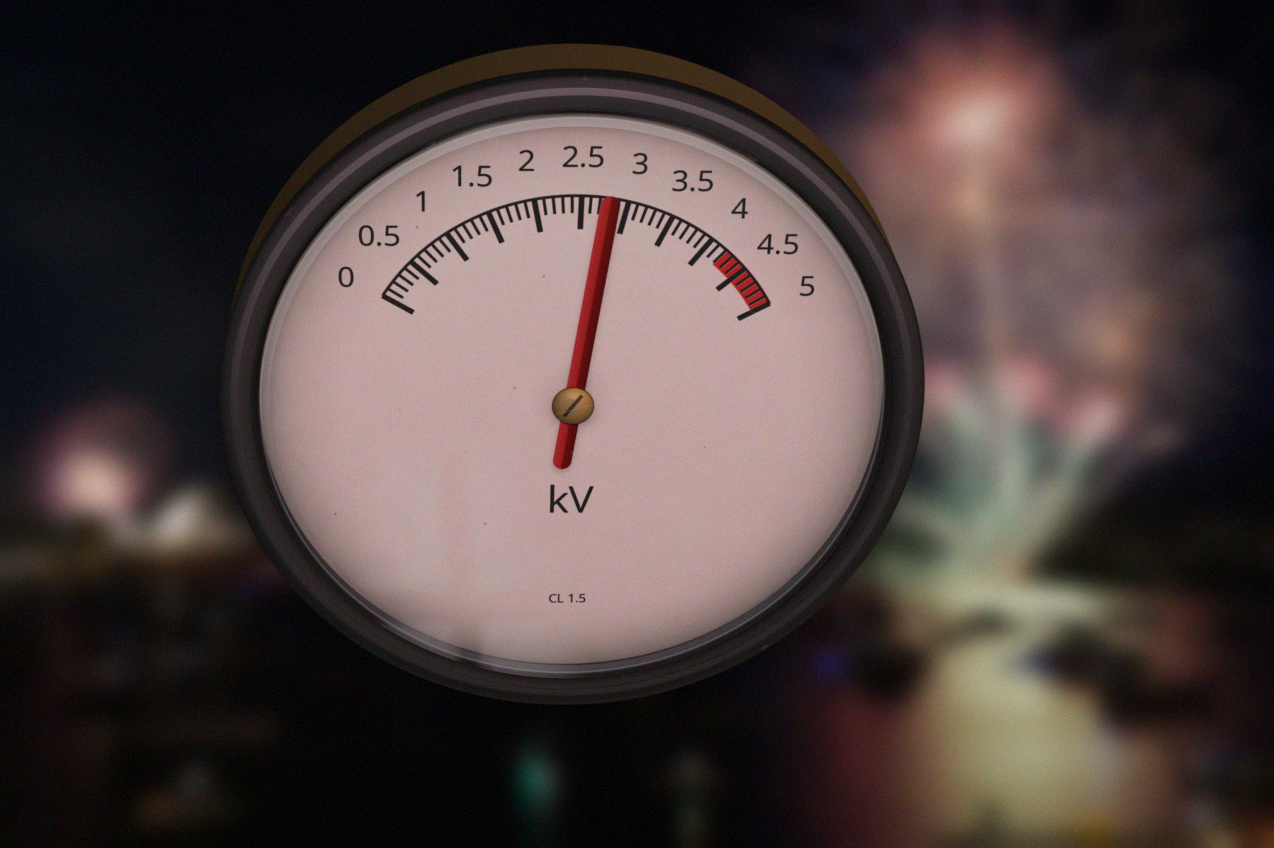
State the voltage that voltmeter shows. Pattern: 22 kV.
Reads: 2.8 kV
